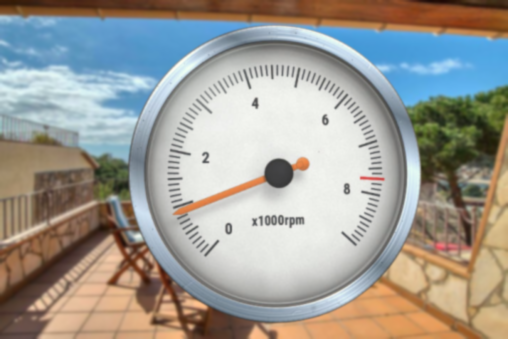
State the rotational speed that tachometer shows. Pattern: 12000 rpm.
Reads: 900 rpm
